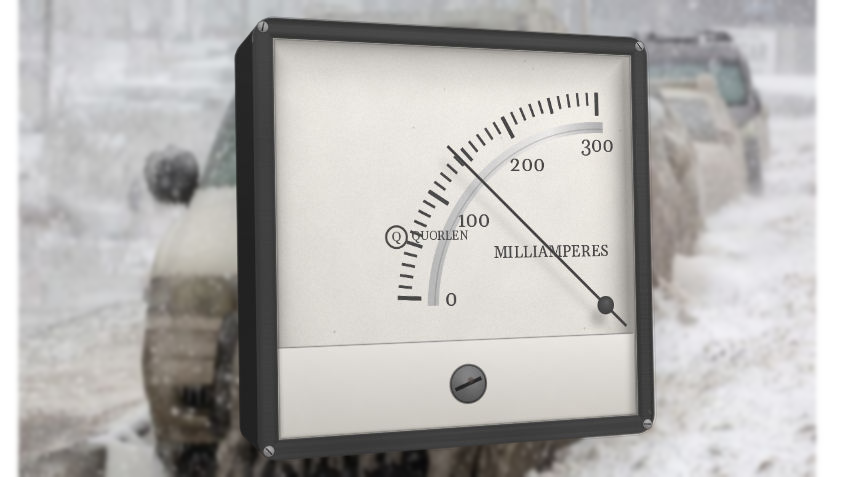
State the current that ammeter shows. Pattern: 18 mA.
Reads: 140 mA
